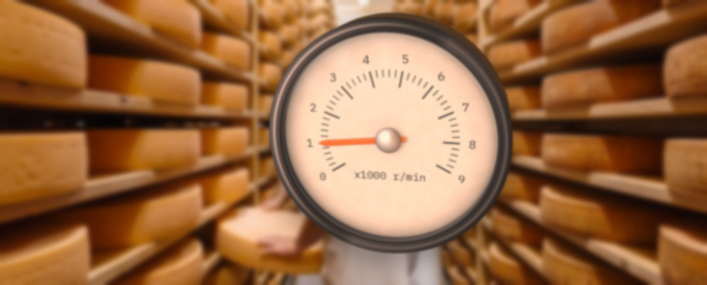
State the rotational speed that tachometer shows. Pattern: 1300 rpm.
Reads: 1000 rpm
